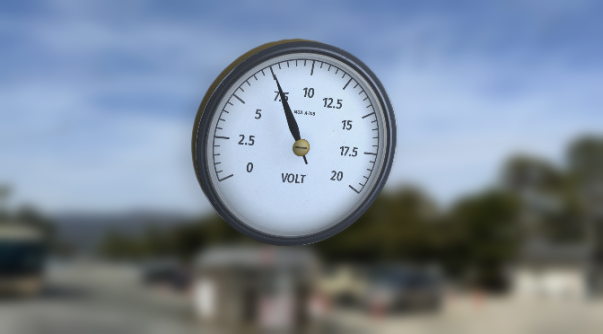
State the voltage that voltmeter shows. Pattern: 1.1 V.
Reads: 7.5 V
